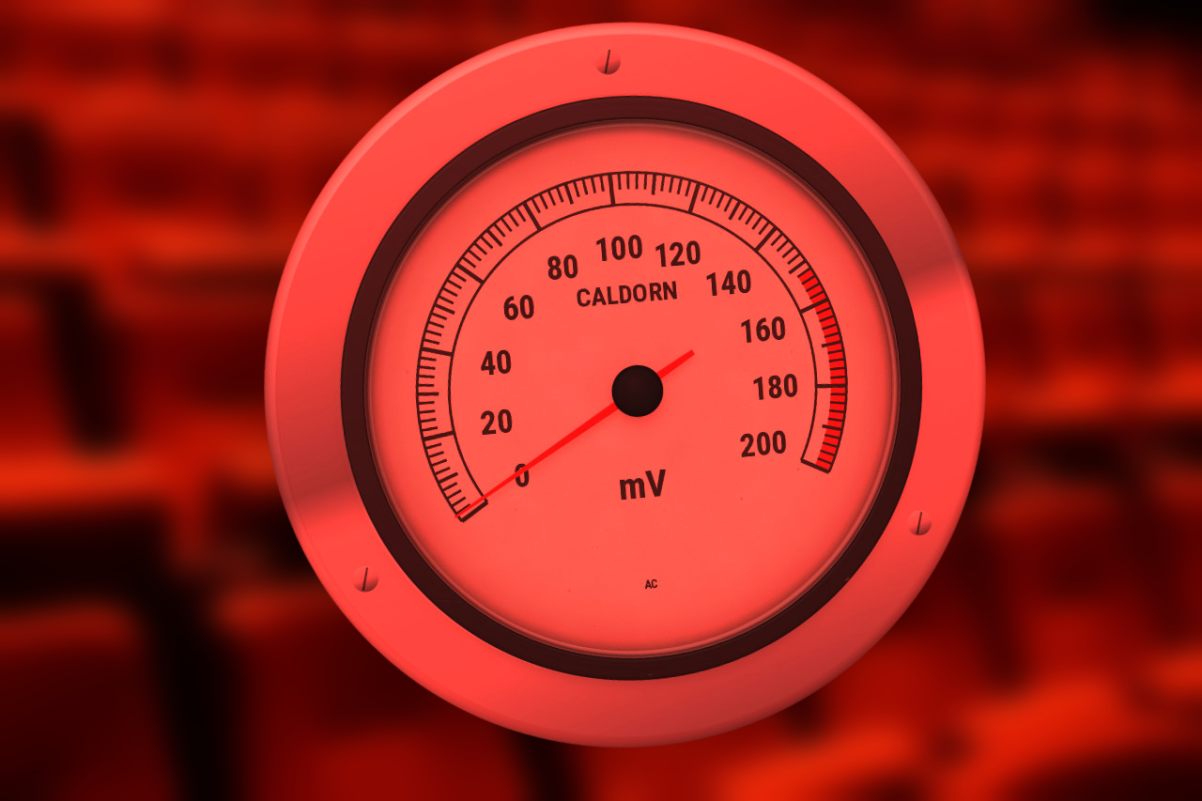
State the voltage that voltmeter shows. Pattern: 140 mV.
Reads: 2 mV
